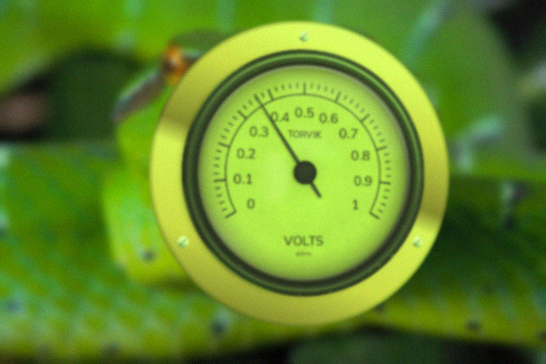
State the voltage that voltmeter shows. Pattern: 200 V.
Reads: 0.36 V
